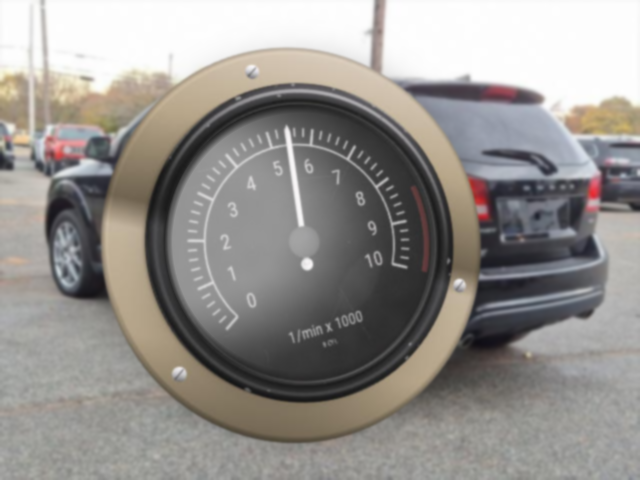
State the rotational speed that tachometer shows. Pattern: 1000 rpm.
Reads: 5400 rpm
